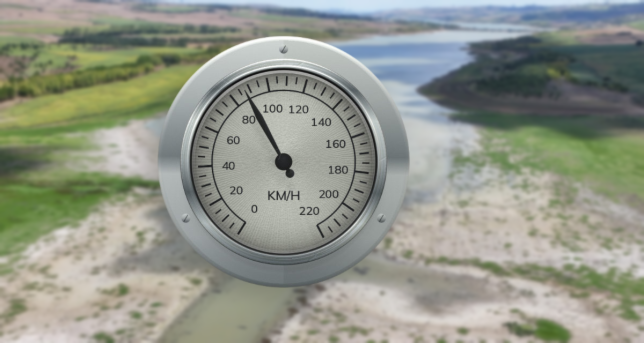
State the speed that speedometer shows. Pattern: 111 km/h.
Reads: 87.5 km/h
